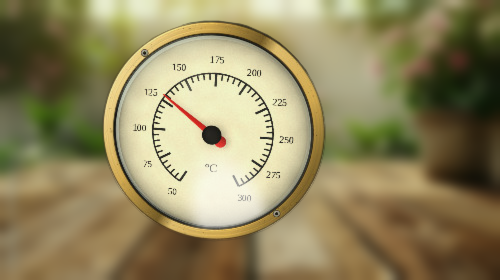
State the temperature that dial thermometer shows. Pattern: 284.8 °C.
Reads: 130 °C
